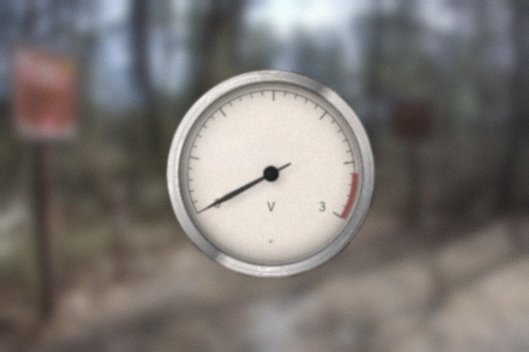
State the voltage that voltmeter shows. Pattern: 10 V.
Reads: 0 V
